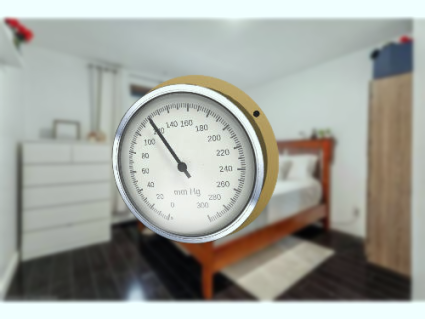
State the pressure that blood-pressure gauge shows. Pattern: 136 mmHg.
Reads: 120 mmHg
